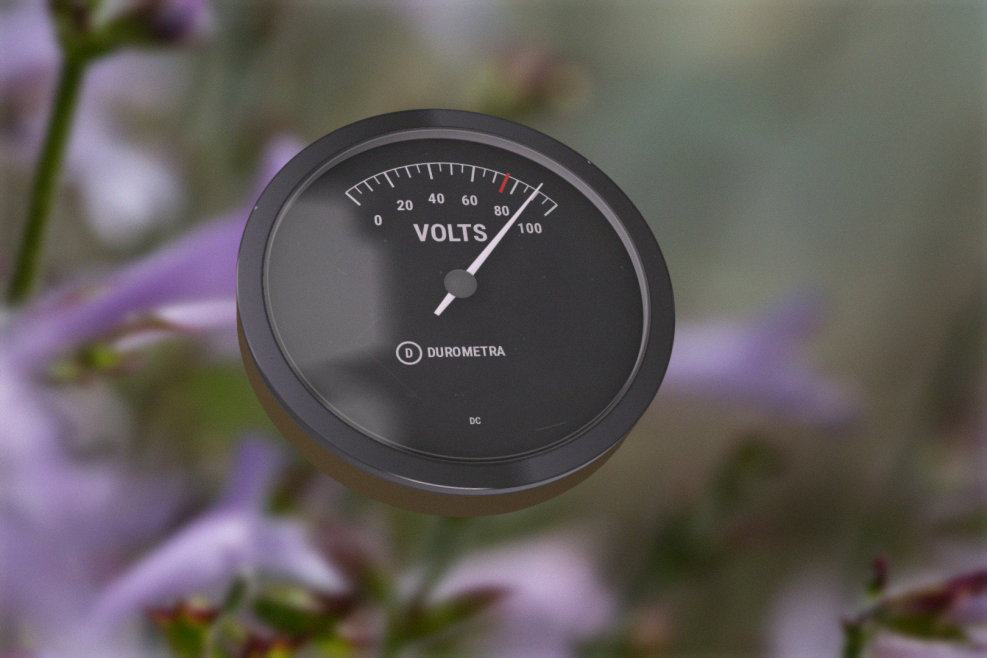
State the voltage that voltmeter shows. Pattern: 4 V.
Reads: 90 V
